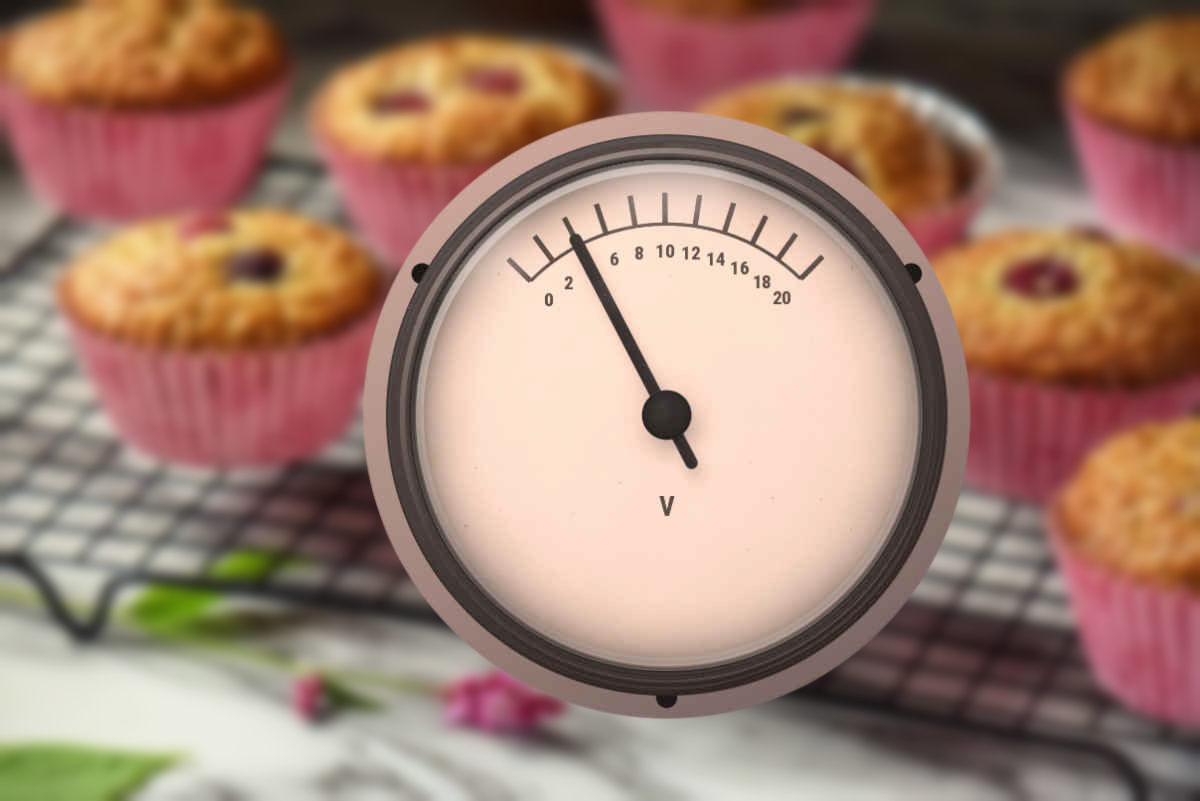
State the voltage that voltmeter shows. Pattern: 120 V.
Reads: 4 V
